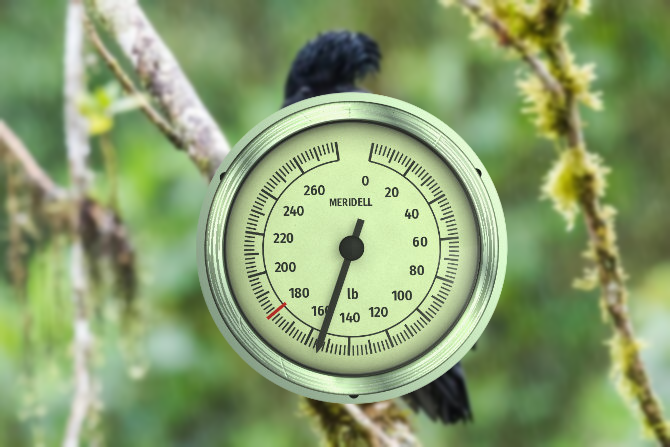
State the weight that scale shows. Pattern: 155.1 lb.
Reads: 154 lb
